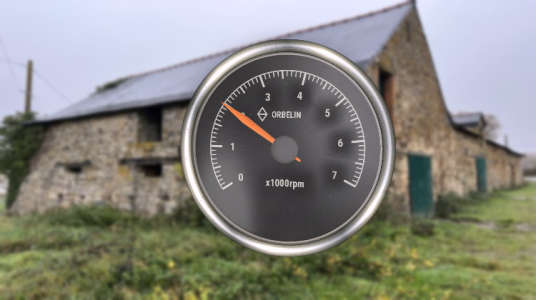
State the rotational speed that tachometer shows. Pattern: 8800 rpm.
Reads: 2000 rpm
